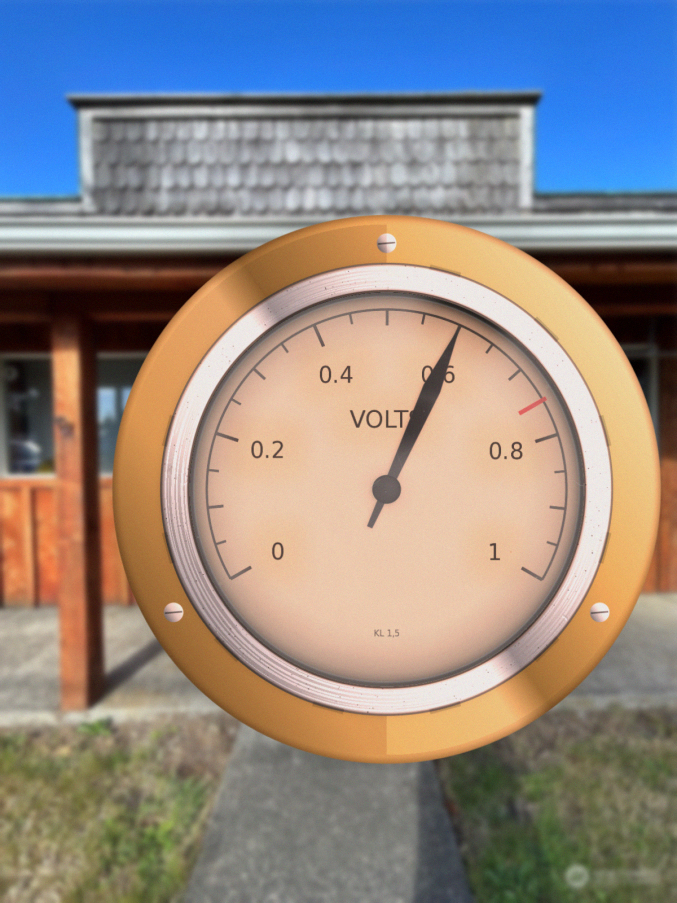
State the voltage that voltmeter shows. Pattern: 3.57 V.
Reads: 0.6 V
